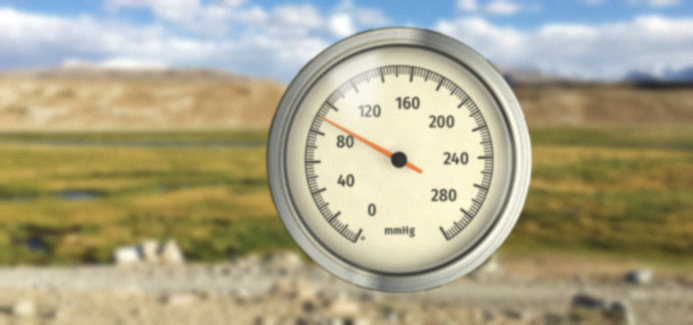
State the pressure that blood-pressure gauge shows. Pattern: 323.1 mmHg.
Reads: 90 mmHg
